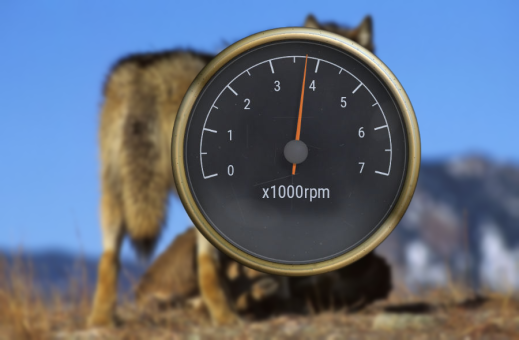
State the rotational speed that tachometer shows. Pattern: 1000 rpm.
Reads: 3750 rpm
